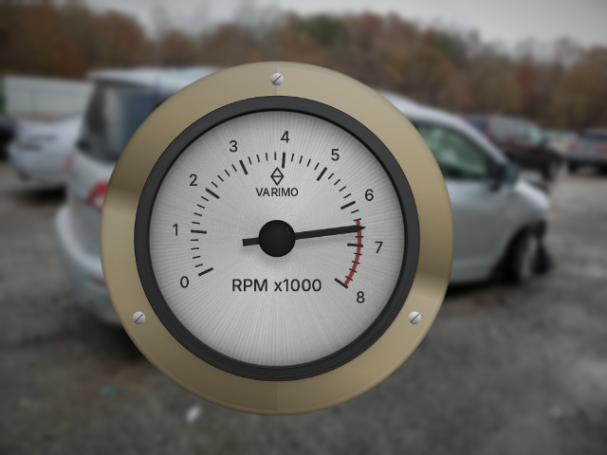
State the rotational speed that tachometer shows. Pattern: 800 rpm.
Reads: 6600 rpm
